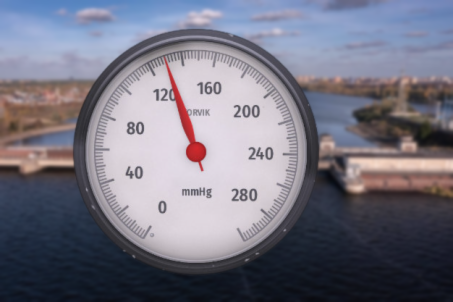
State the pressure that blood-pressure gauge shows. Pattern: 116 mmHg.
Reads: 130 mmHg
